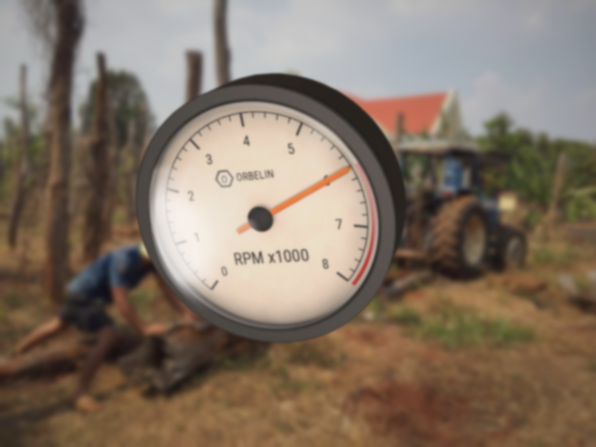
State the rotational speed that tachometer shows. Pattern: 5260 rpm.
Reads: 6000 rpm
